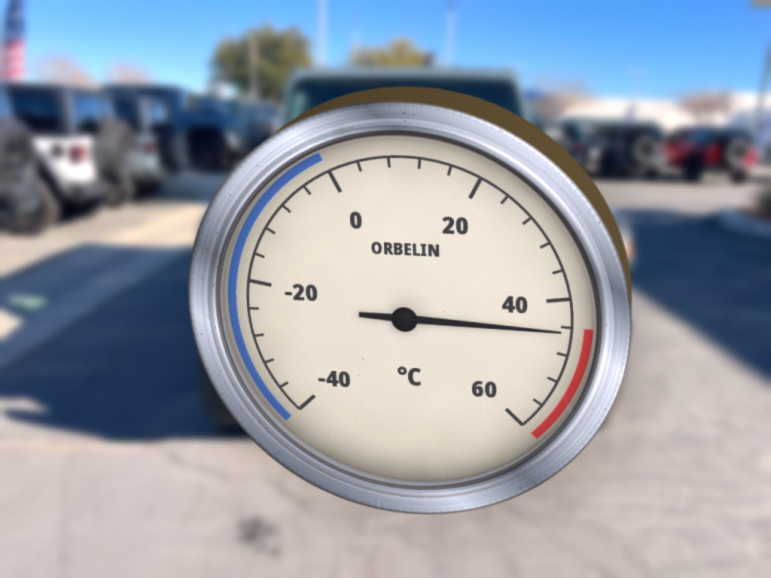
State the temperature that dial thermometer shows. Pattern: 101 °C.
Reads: 44 °C
